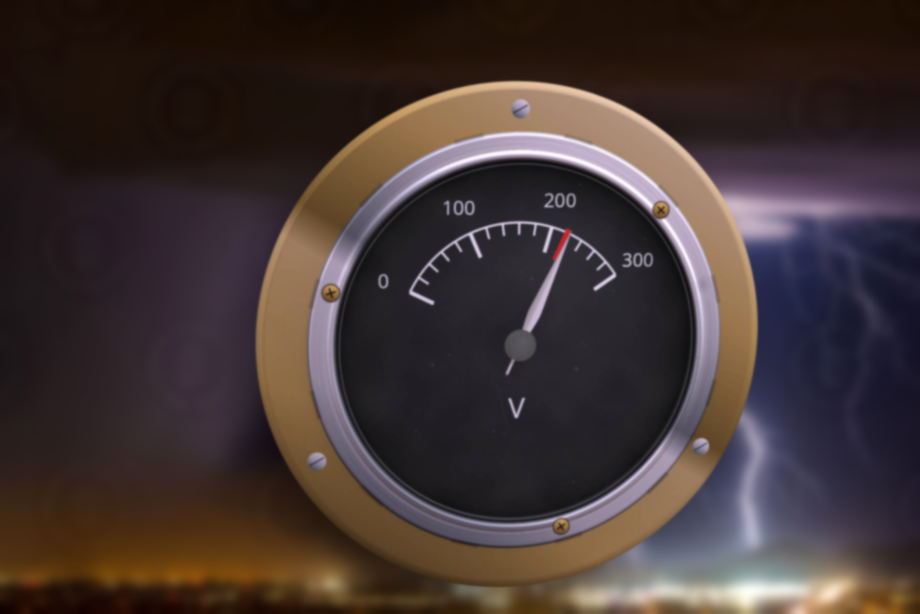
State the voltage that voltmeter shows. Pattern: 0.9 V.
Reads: 220 V
